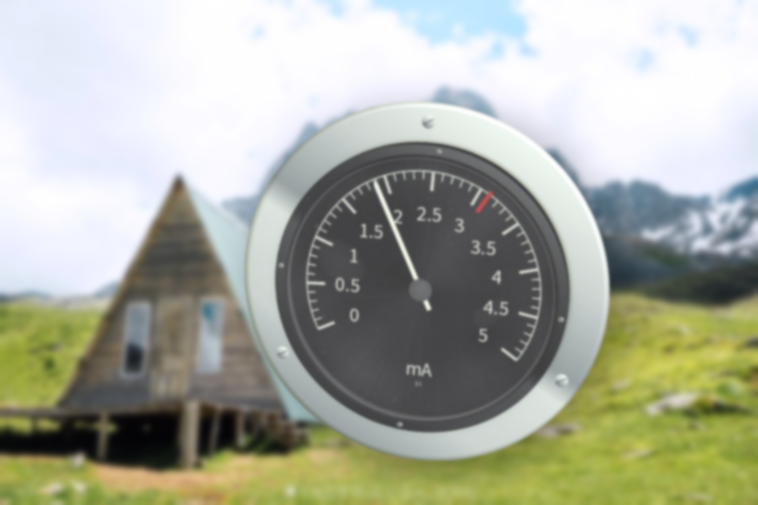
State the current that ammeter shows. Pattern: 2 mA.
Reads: 1.9 mA
